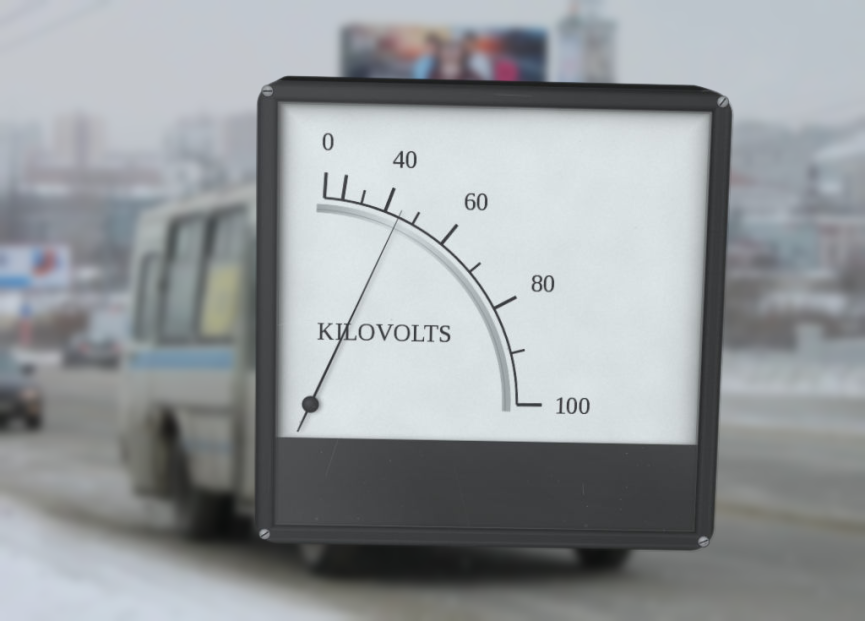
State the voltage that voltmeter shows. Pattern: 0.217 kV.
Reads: 45 kV
